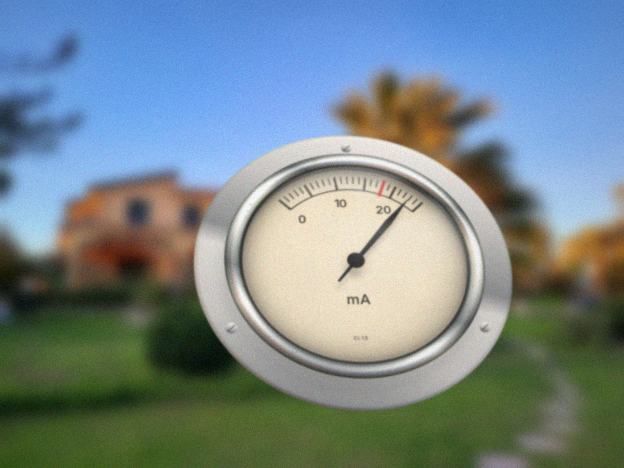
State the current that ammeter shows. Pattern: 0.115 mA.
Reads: 23 mA
